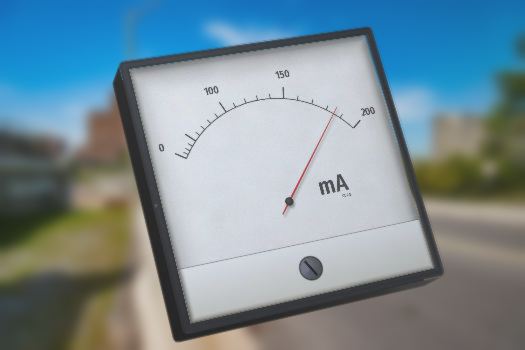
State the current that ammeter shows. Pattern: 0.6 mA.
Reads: 185 mA
